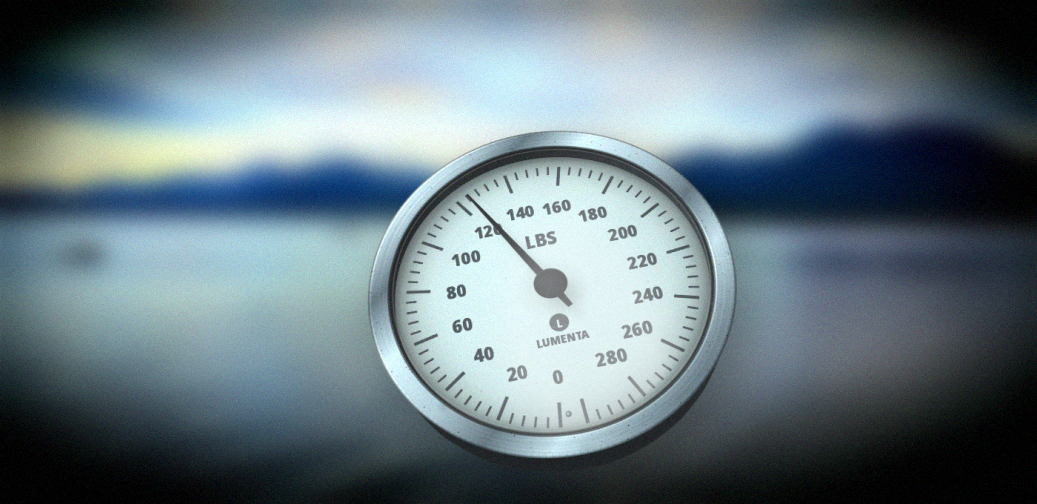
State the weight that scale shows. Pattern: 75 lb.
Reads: 124 lb
